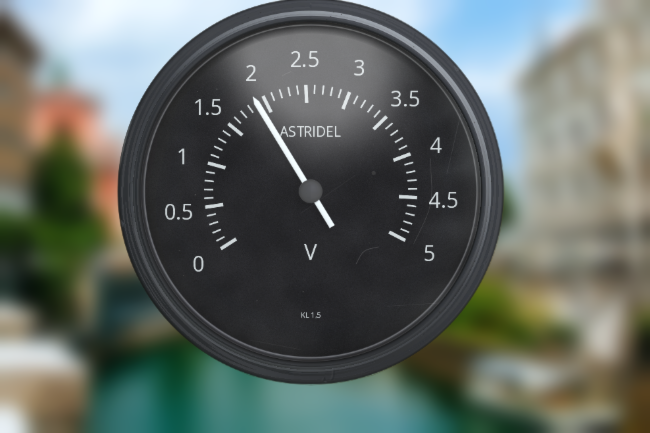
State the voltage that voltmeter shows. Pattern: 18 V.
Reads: 1.9 V
